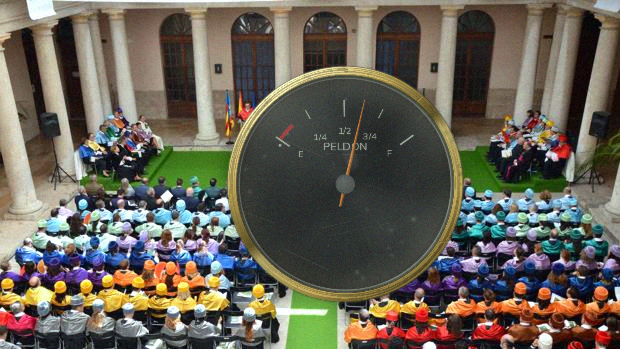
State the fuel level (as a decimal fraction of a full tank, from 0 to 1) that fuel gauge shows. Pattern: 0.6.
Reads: 0.625
